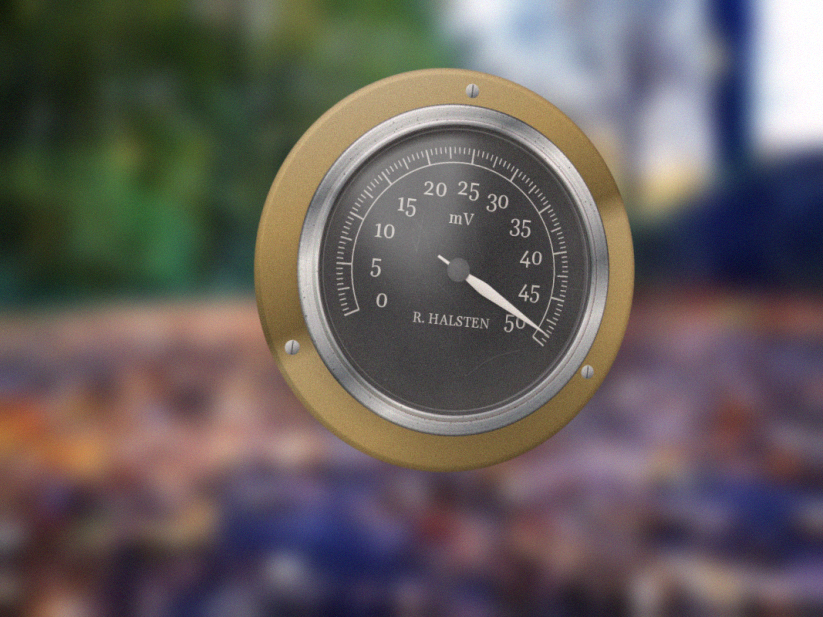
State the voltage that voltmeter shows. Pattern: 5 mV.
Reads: 49 mV
